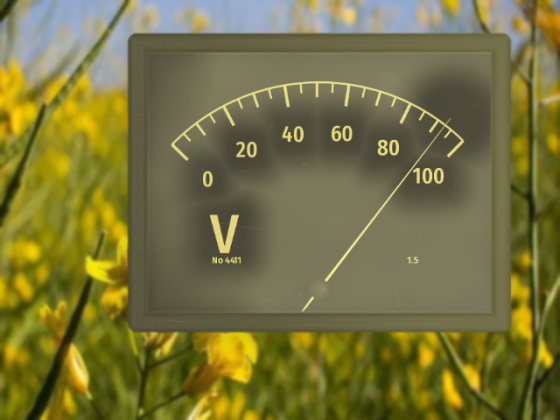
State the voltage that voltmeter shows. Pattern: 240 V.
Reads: 92.5 V
